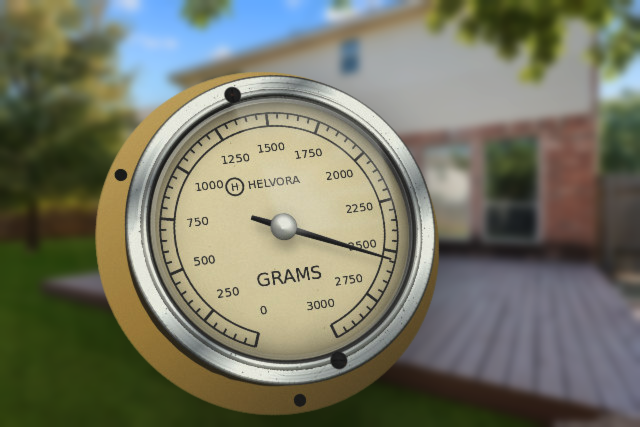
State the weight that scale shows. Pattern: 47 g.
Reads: 2550 g
